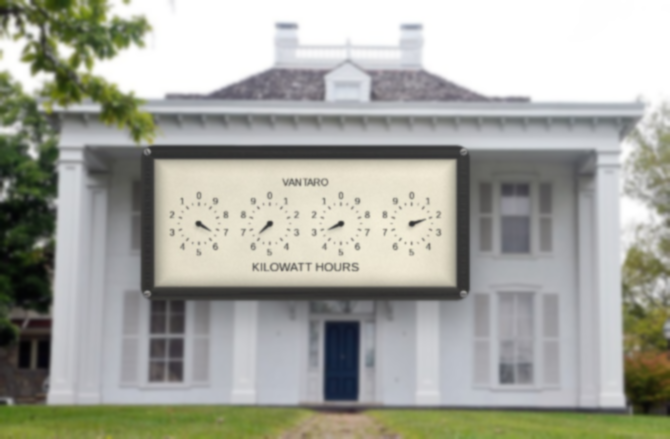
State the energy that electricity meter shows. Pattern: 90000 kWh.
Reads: 6632 kWh
